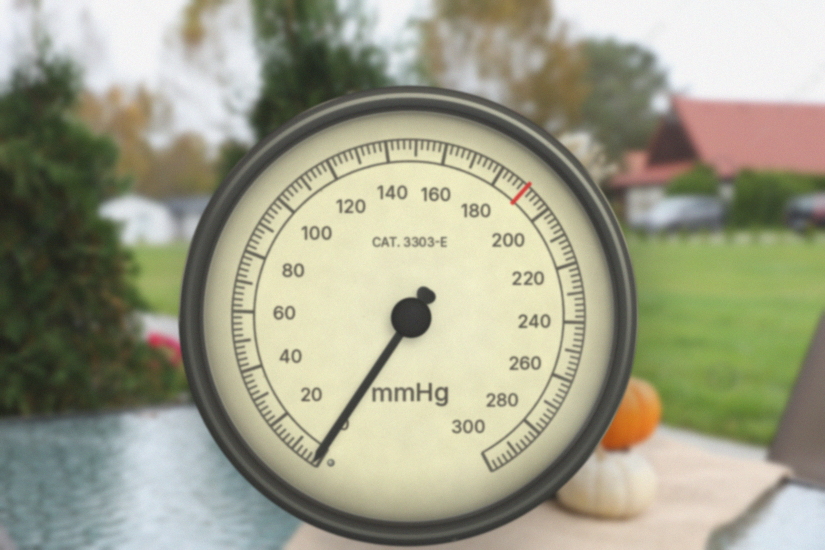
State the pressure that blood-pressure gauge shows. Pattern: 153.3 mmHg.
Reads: 2 mmHg
